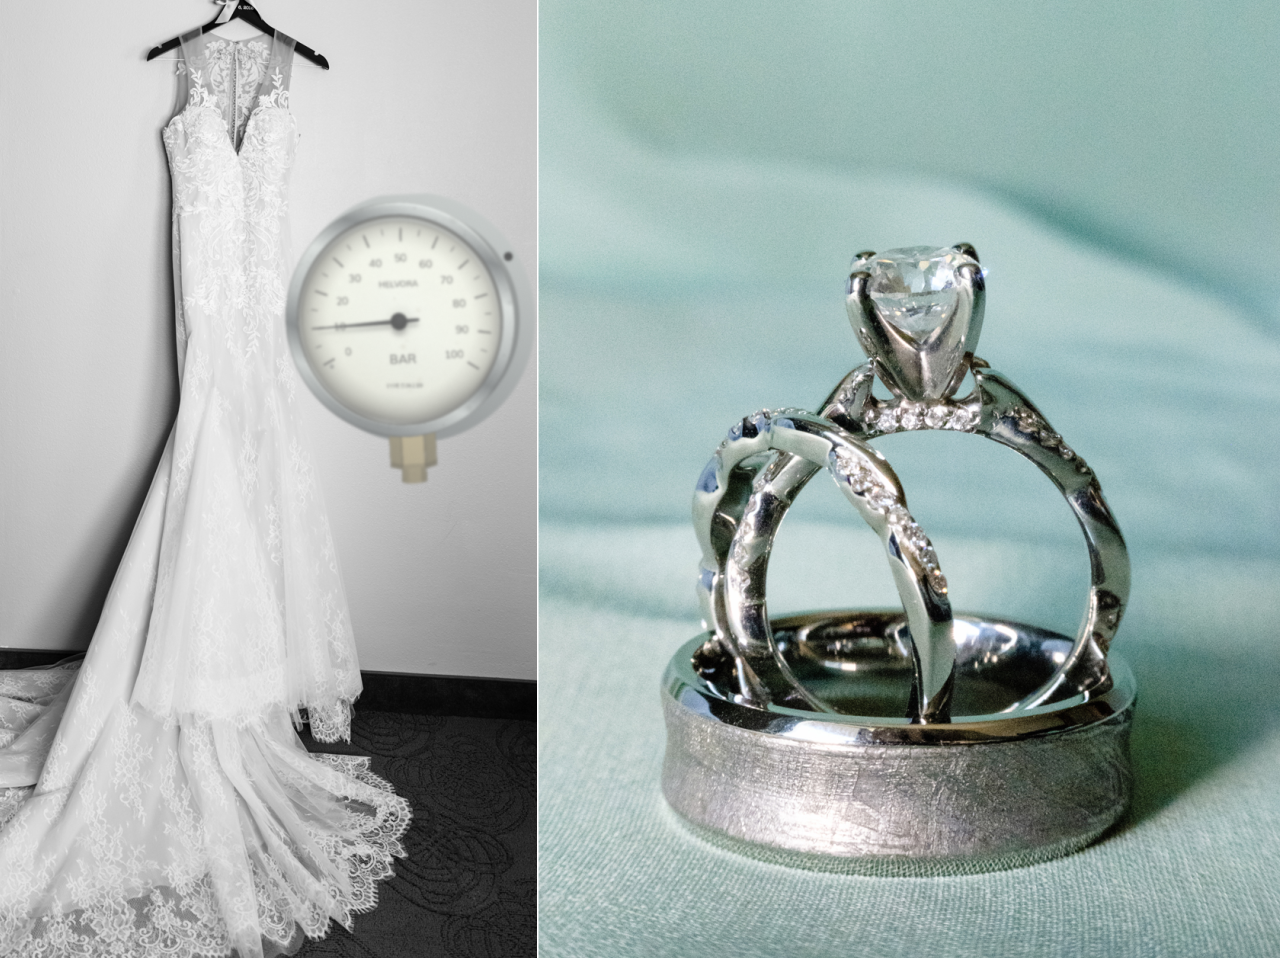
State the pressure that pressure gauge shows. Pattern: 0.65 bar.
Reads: 10 bar
